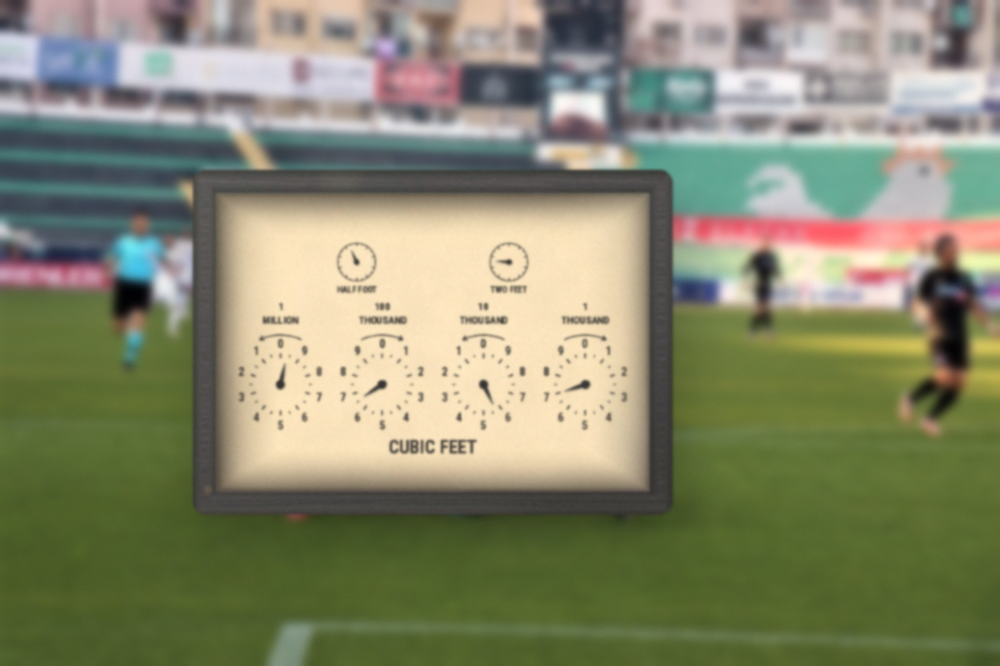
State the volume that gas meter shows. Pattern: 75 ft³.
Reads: 965700 ft³
